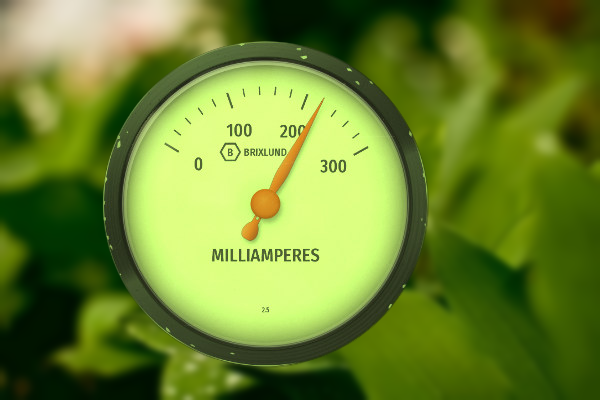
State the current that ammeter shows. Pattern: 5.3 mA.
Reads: 220 mA
